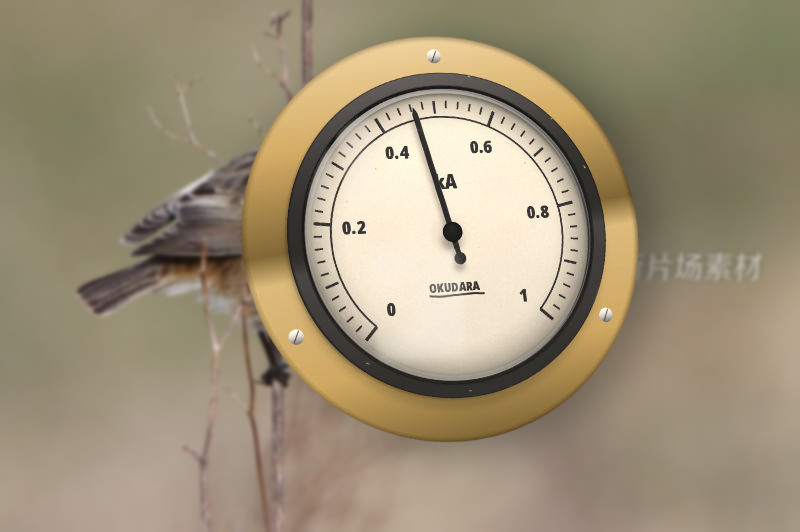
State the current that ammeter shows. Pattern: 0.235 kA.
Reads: 0.46 kA
